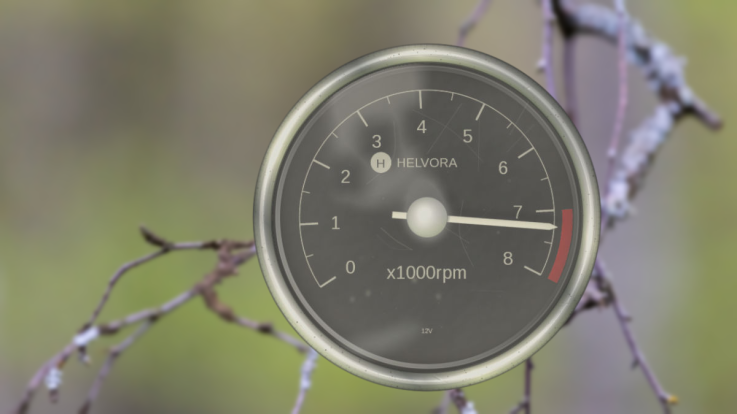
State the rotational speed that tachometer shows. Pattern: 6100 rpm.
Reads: 7250 rpm
